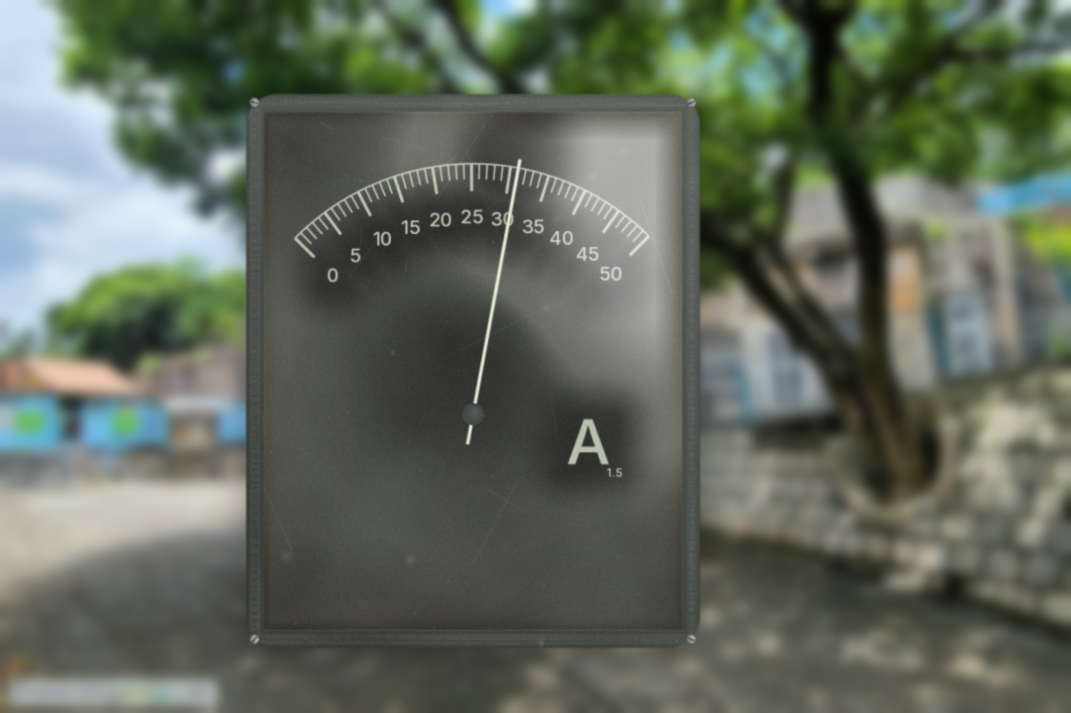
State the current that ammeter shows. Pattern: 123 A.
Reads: 31 A
